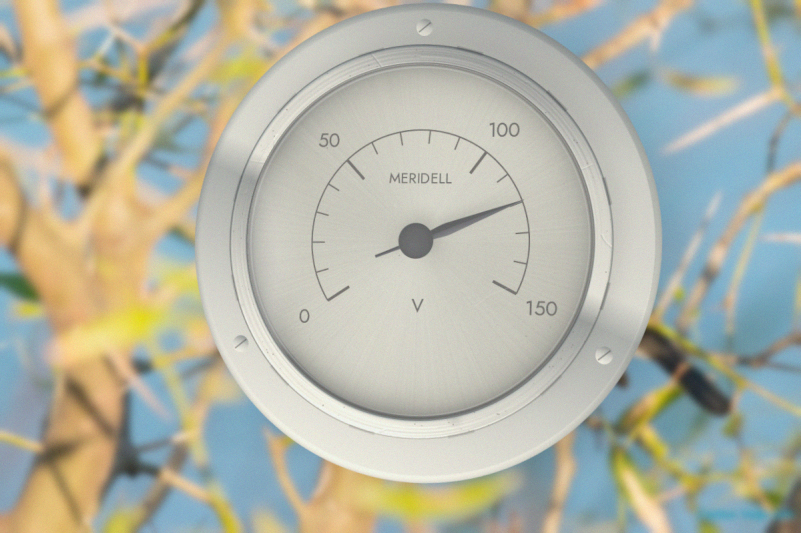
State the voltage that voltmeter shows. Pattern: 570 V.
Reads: 120 V
